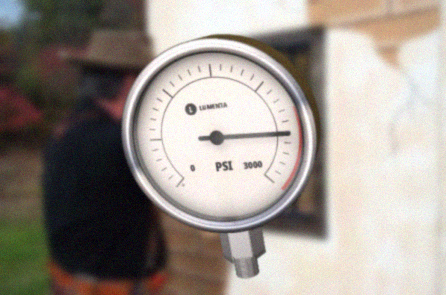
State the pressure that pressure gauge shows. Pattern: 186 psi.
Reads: 2500 psi
